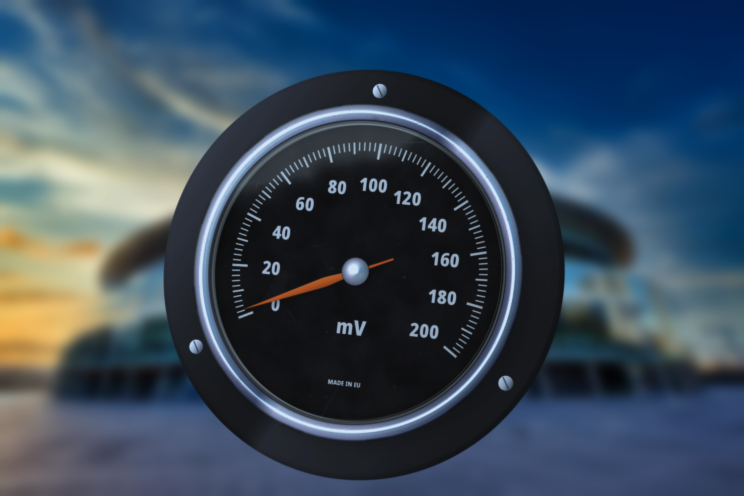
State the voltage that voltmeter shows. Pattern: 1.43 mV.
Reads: 2 mV
